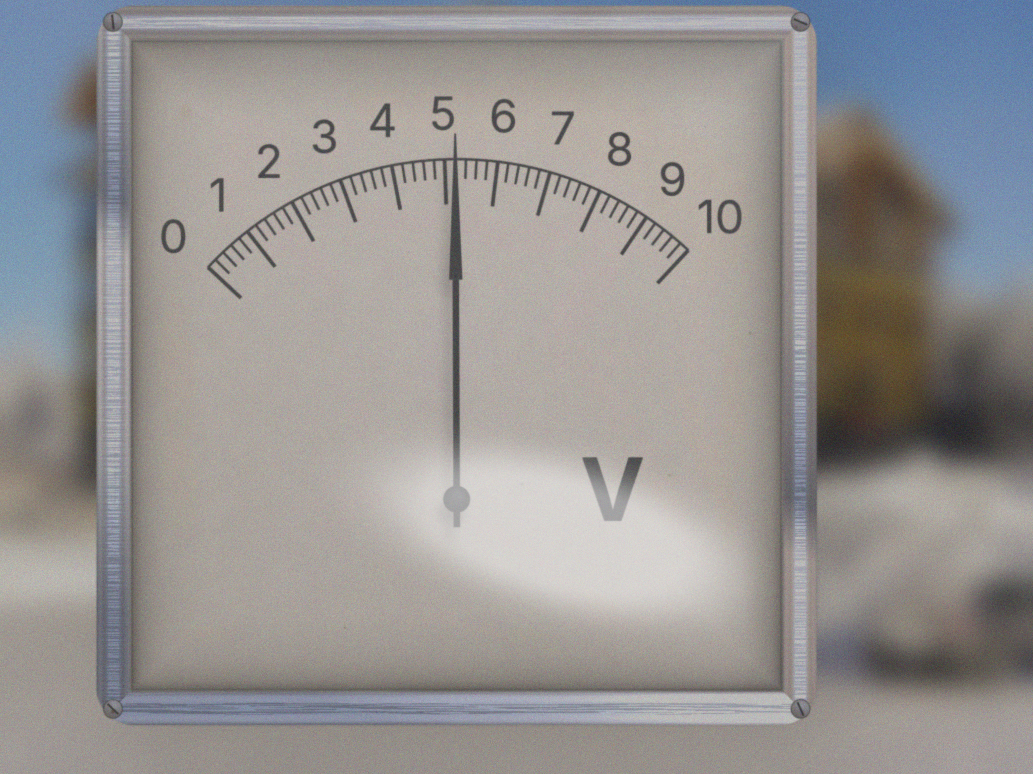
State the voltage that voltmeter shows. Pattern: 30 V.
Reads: 5.2 V
